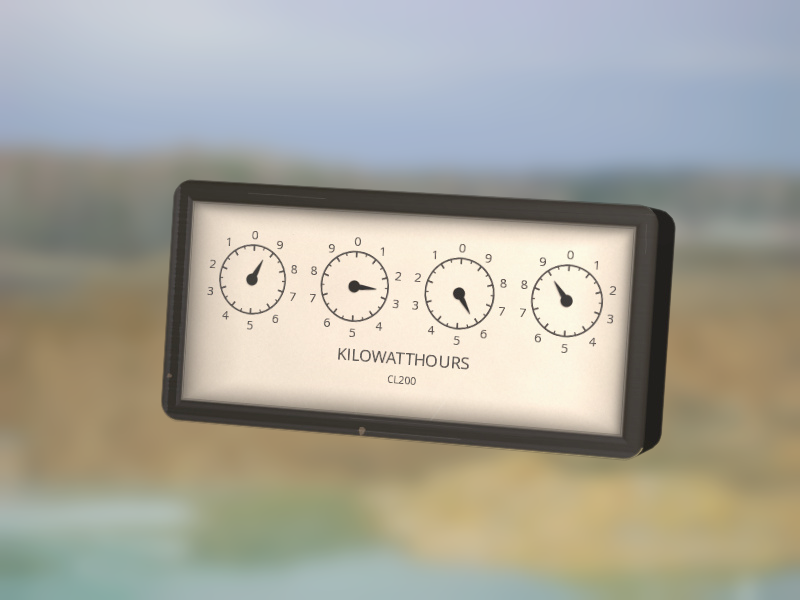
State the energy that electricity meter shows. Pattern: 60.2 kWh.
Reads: 9259 kWh
